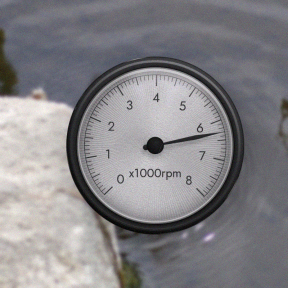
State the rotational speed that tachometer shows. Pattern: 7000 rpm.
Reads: 6300 rpm
